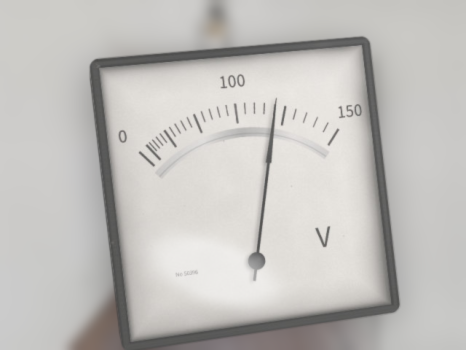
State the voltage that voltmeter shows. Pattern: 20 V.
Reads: 120 V
